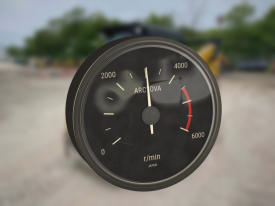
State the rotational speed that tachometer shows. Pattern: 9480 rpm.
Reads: 3000 rpm
